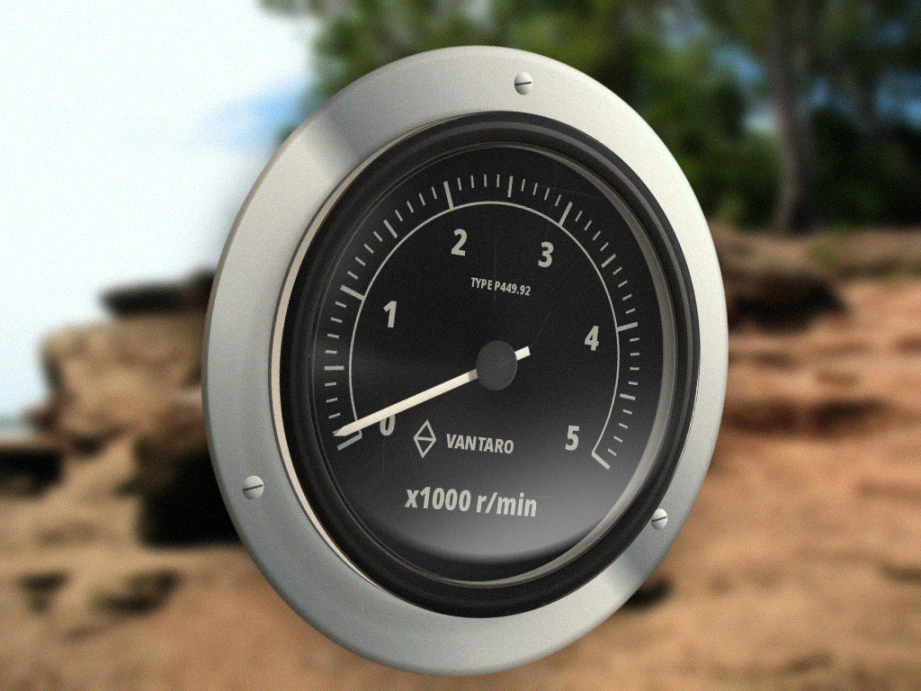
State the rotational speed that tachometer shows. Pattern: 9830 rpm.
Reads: 100 rpm
